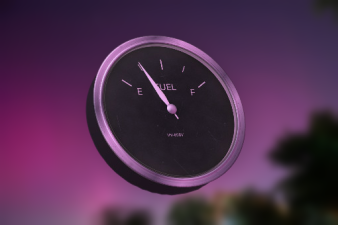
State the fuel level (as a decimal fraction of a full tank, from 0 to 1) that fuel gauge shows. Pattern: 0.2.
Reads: 0.25
